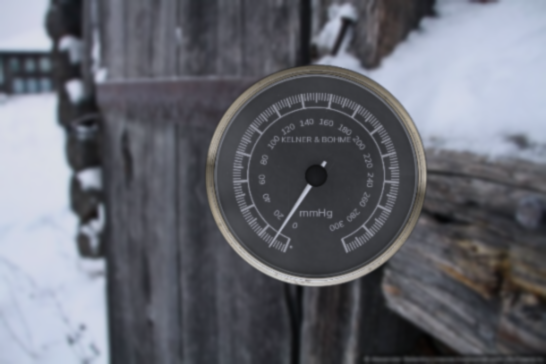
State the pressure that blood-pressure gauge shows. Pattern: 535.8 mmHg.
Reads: 10 mmHg
